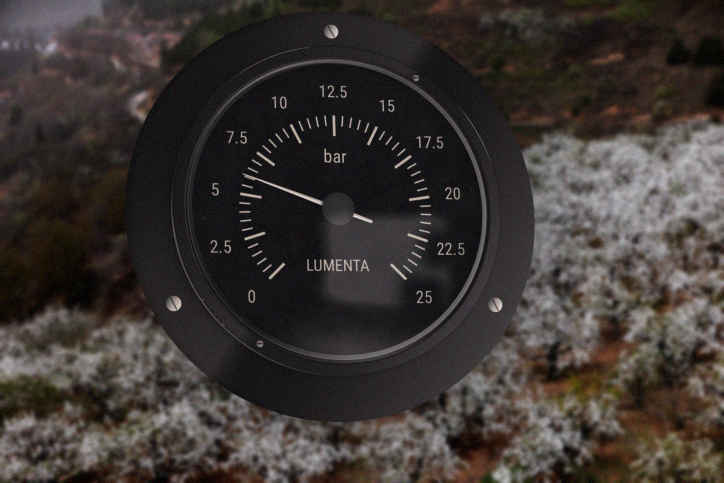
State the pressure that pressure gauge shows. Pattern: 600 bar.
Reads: 6 bar
